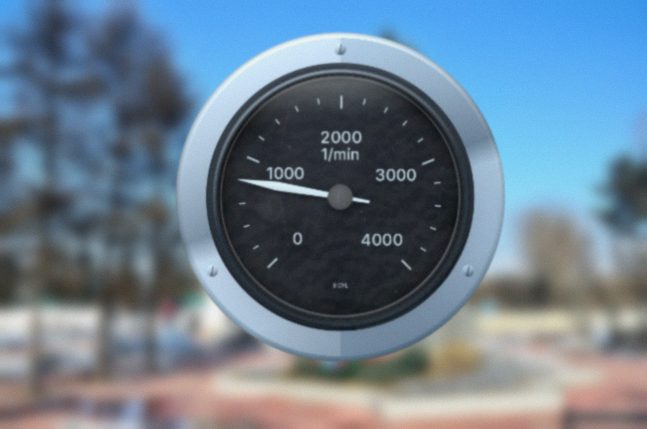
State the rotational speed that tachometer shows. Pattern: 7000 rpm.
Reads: 800 rpm
